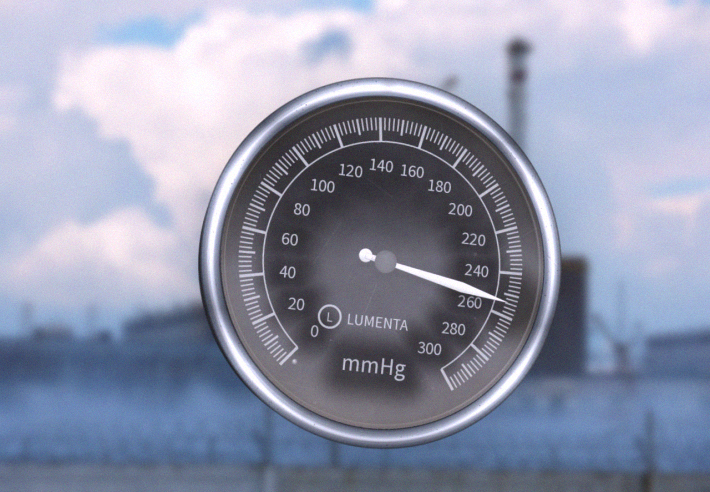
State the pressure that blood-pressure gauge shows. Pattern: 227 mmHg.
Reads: 254 mmHg
